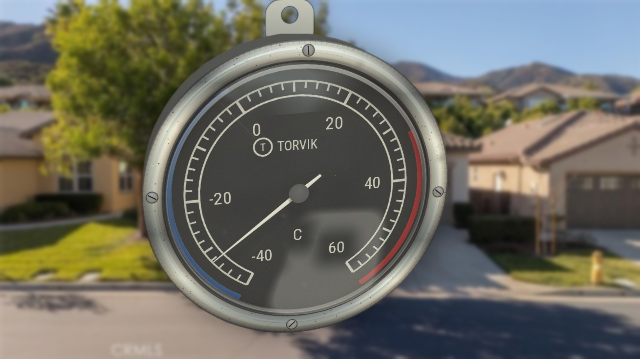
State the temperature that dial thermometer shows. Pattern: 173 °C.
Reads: -32 °C
